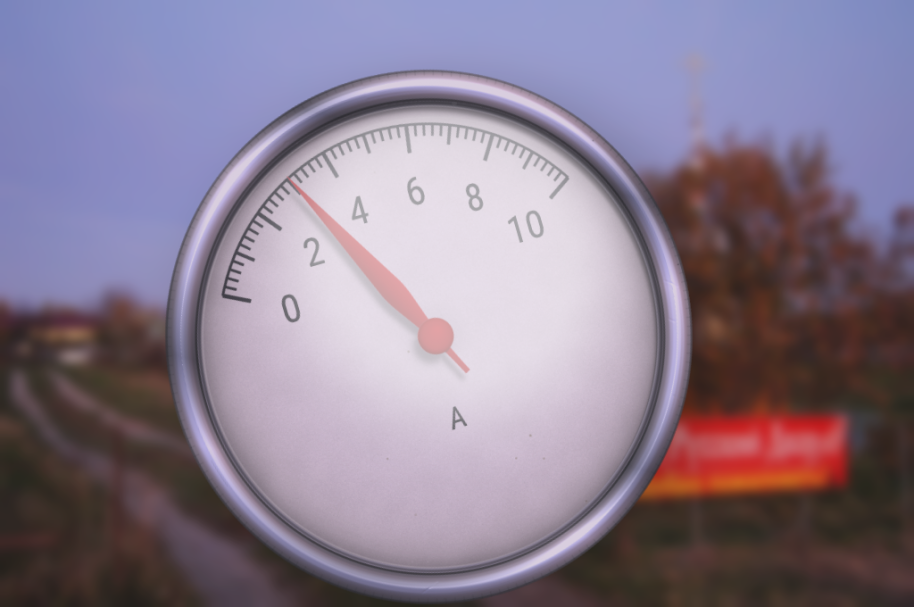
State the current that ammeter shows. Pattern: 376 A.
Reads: 3 A
